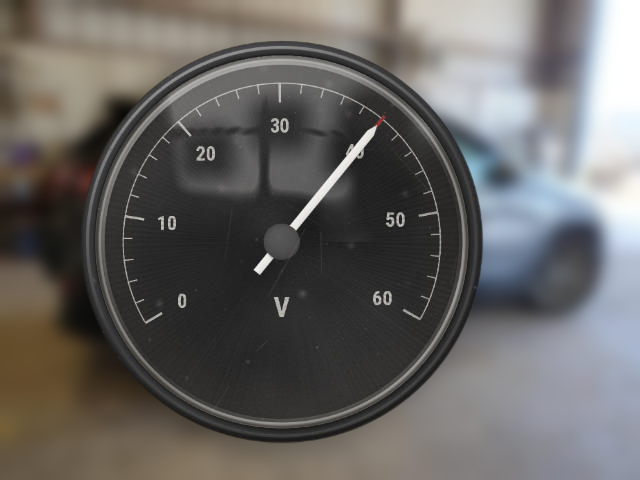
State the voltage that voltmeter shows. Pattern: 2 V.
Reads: 40 V
